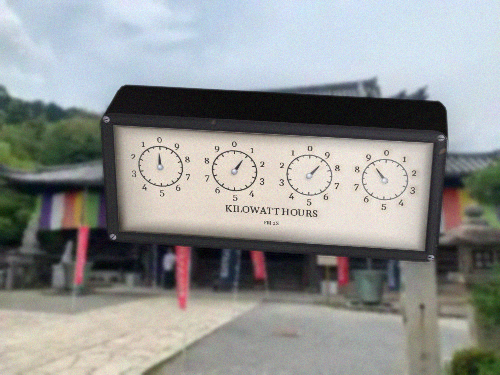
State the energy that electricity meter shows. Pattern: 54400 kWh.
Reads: 89 kWh
